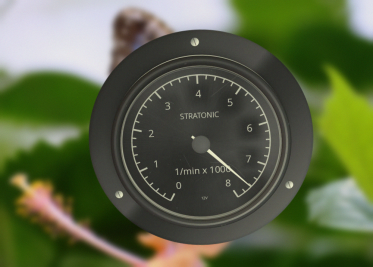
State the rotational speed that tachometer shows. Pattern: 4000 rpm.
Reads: 7600 rpm
